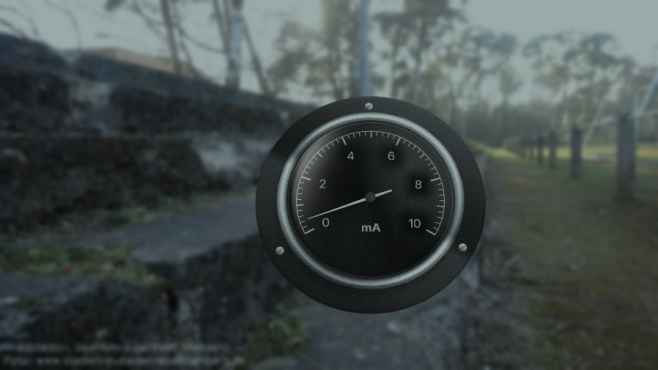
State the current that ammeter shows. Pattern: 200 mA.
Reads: 0.4 mA
